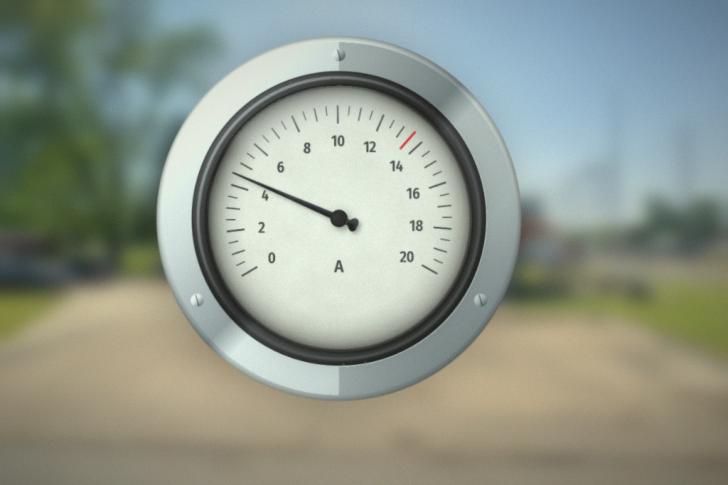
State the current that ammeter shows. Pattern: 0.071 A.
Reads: 4.5 A
